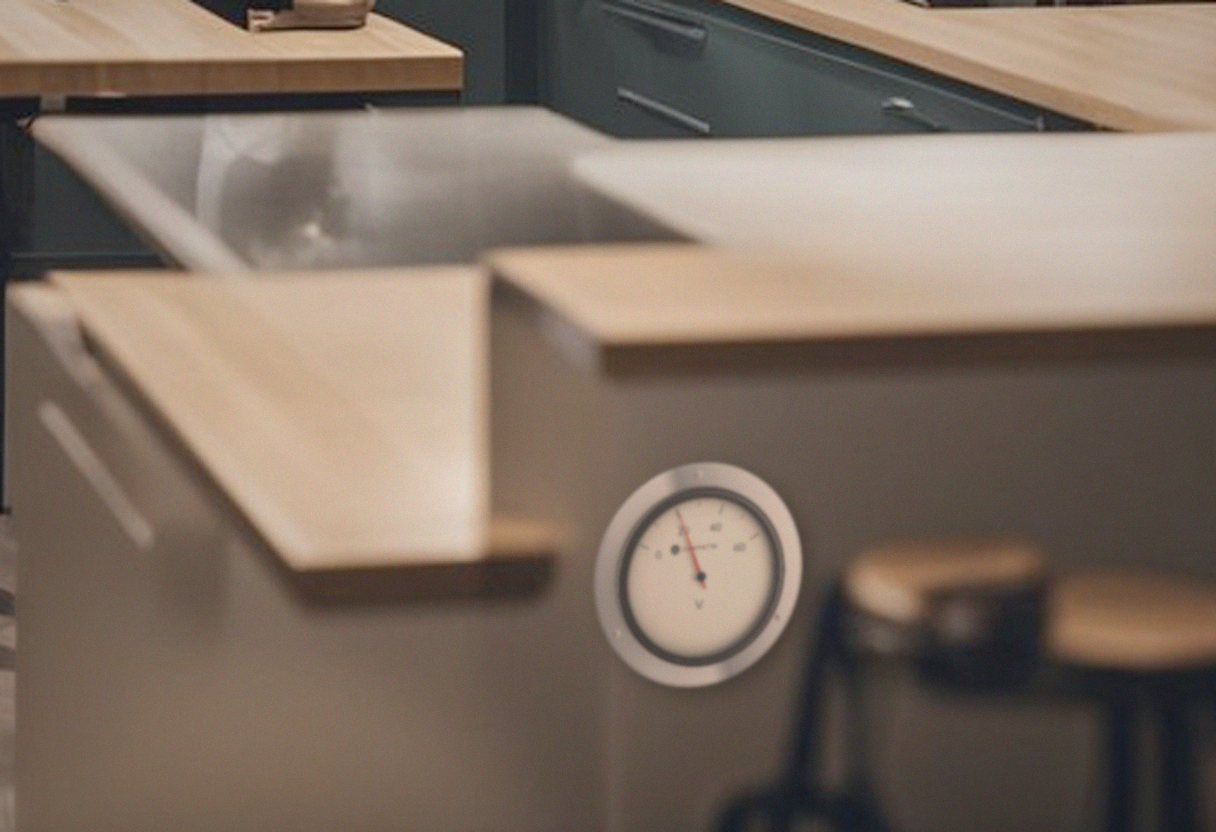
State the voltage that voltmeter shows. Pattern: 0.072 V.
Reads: 20 V
